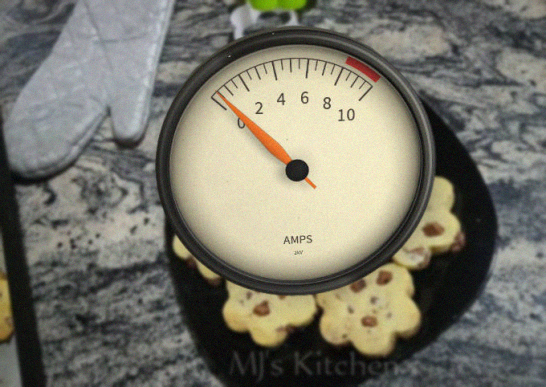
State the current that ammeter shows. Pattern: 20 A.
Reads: 0.5 A
